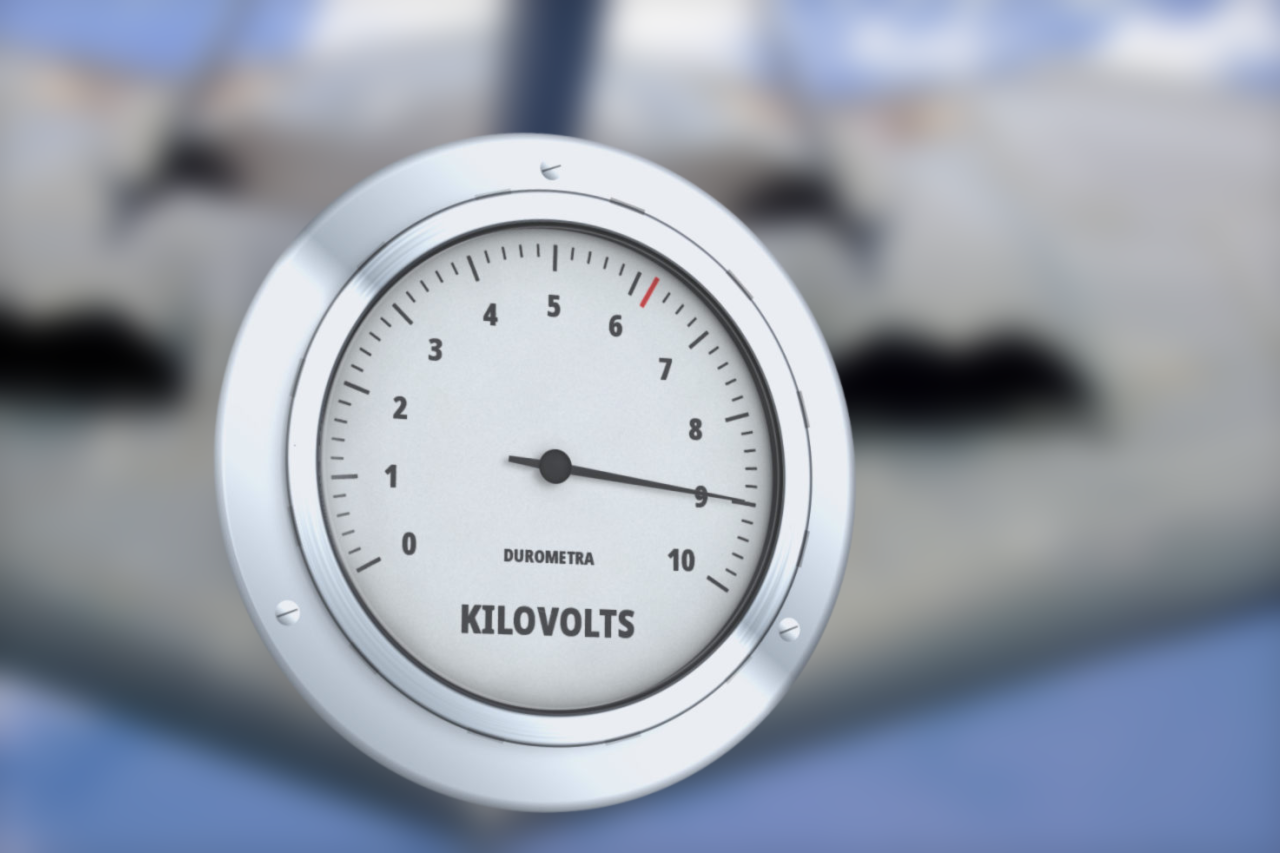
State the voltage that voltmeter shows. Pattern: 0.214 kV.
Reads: 9 kV
